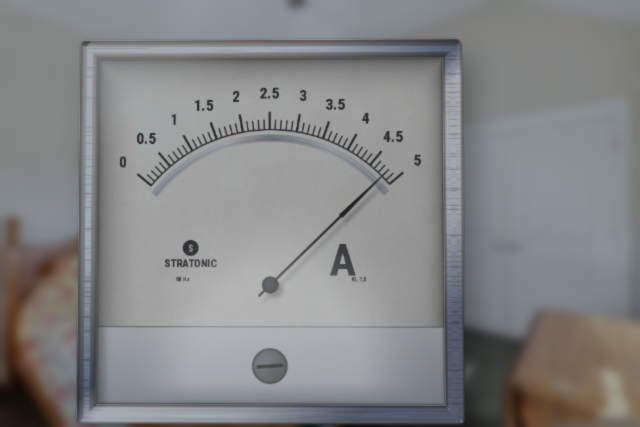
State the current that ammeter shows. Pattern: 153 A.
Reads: 4.8 A
